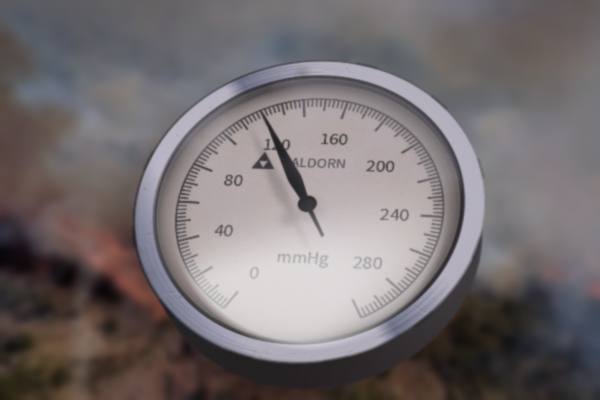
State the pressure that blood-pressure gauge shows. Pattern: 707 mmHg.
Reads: 120 mmHg
